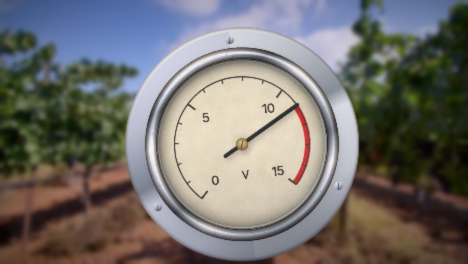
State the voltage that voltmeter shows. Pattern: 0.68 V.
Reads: 11 V
